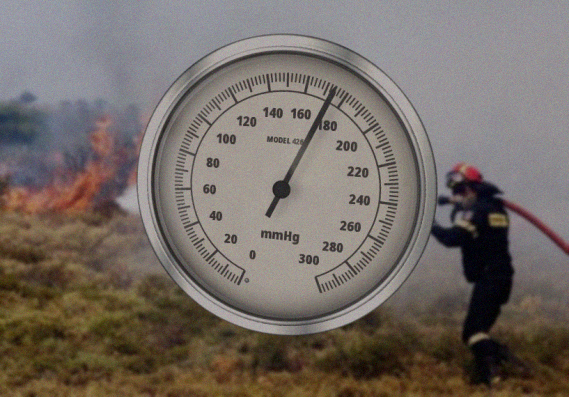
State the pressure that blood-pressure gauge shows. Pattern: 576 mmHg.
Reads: 174 mmHg
